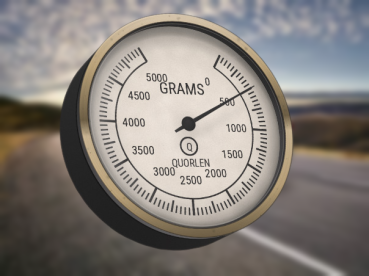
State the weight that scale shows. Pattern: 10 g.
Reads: 500 g
